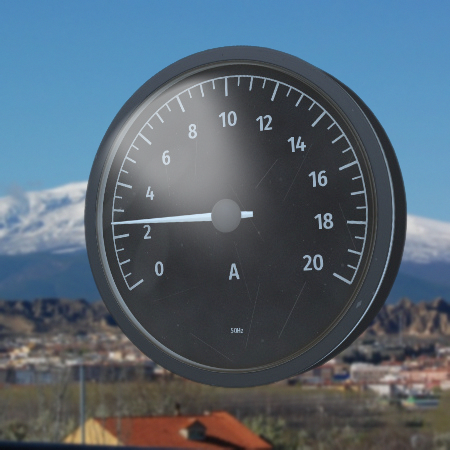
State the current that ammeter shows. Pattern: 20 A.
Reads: 2.5 A
